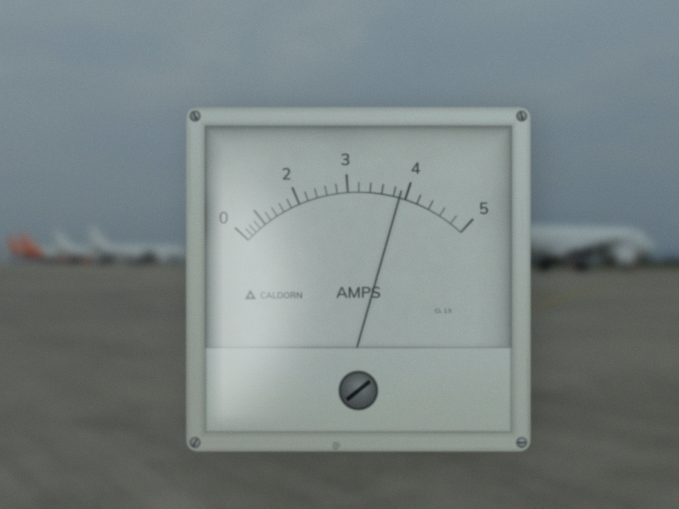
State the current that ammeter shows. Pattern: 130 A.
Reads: 3.9 A
